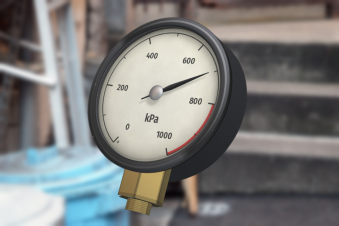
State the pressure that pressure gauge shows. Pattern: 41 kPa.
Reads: 700 kPa
